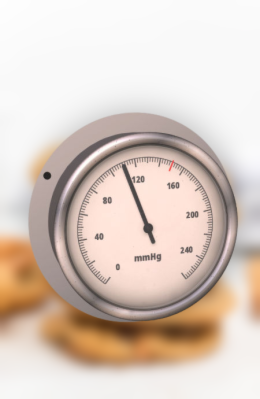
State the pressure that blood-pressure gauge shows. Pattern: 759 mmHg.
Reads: 110 mmHg
